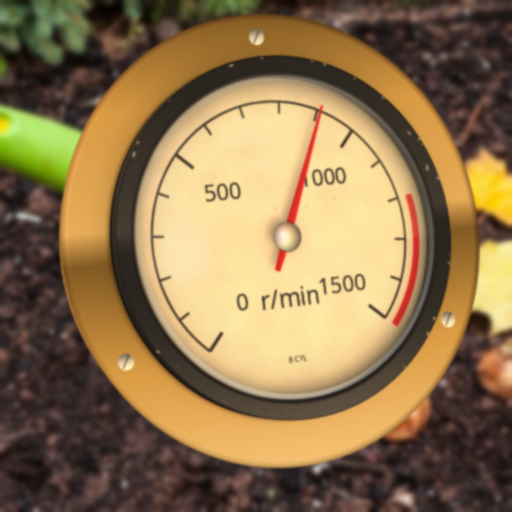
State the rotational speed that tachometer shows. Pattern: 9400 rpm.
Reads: 900 rpm
